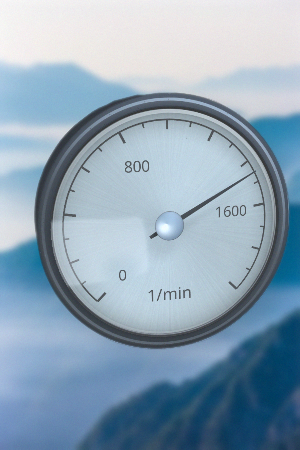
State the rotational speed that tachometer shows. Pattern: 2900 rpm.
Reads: 1450 rpm
